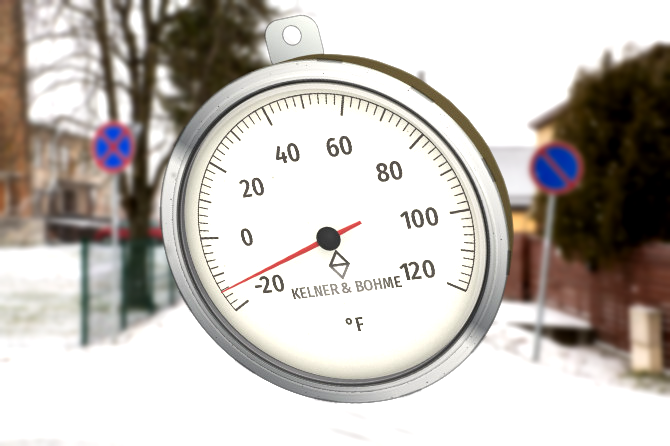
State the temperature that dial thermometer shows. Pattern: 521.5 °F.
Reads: -14 °F
